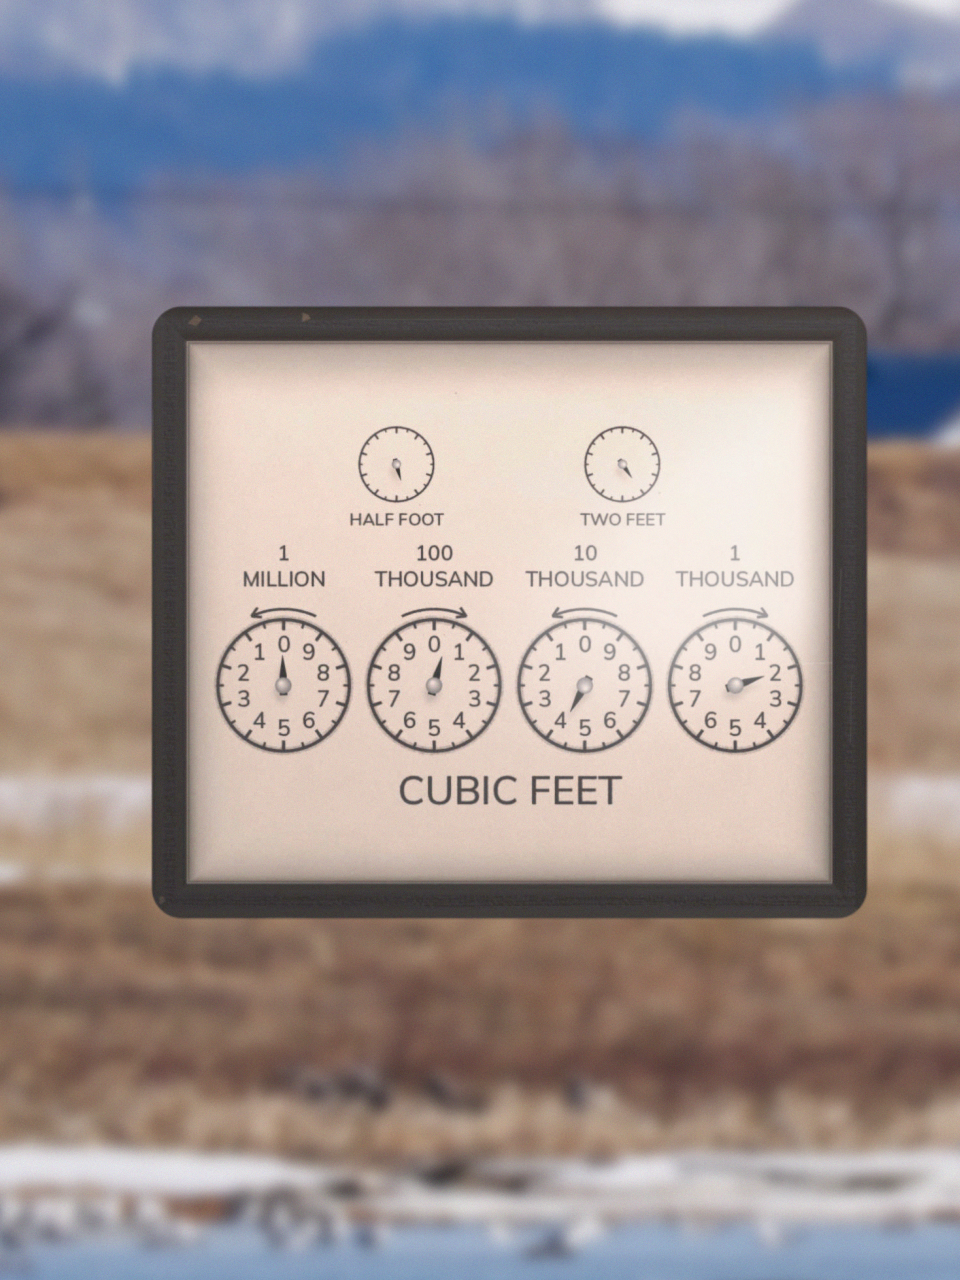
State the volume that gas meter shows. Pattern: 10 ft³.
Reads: 4200 ft³
